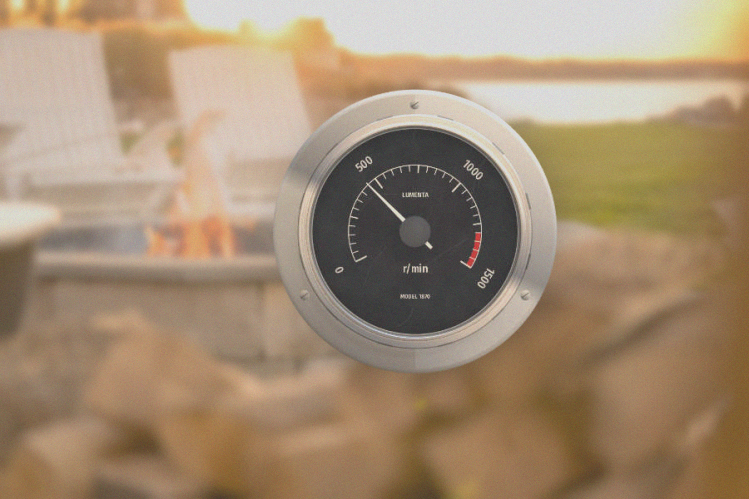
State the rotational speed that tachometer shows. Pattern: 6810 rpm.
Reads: 450 rpm
